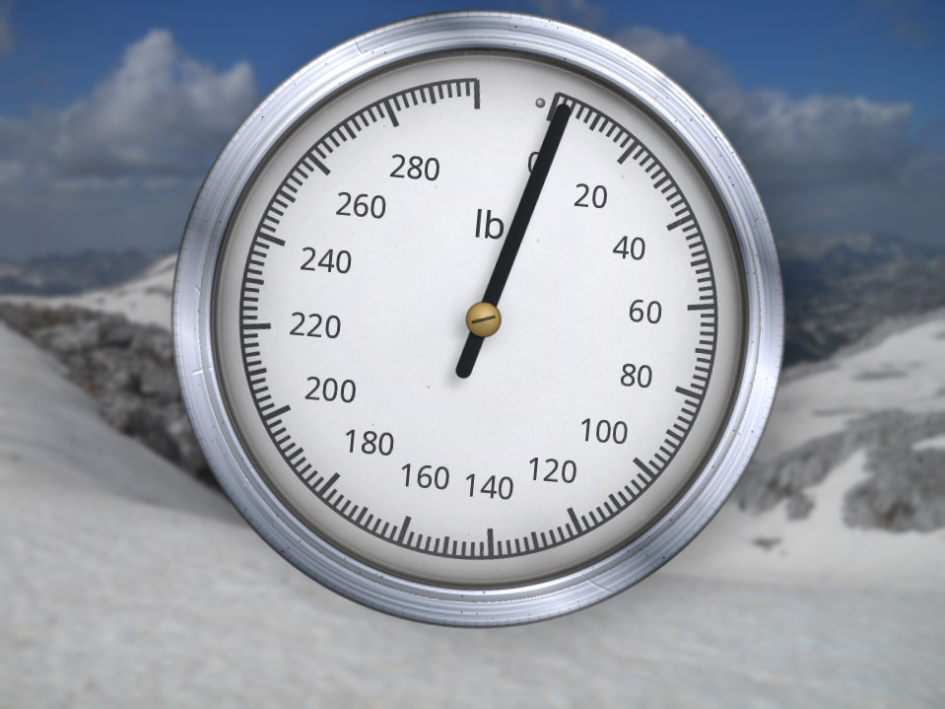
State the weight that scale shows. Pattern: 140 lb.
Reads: 2 lb
